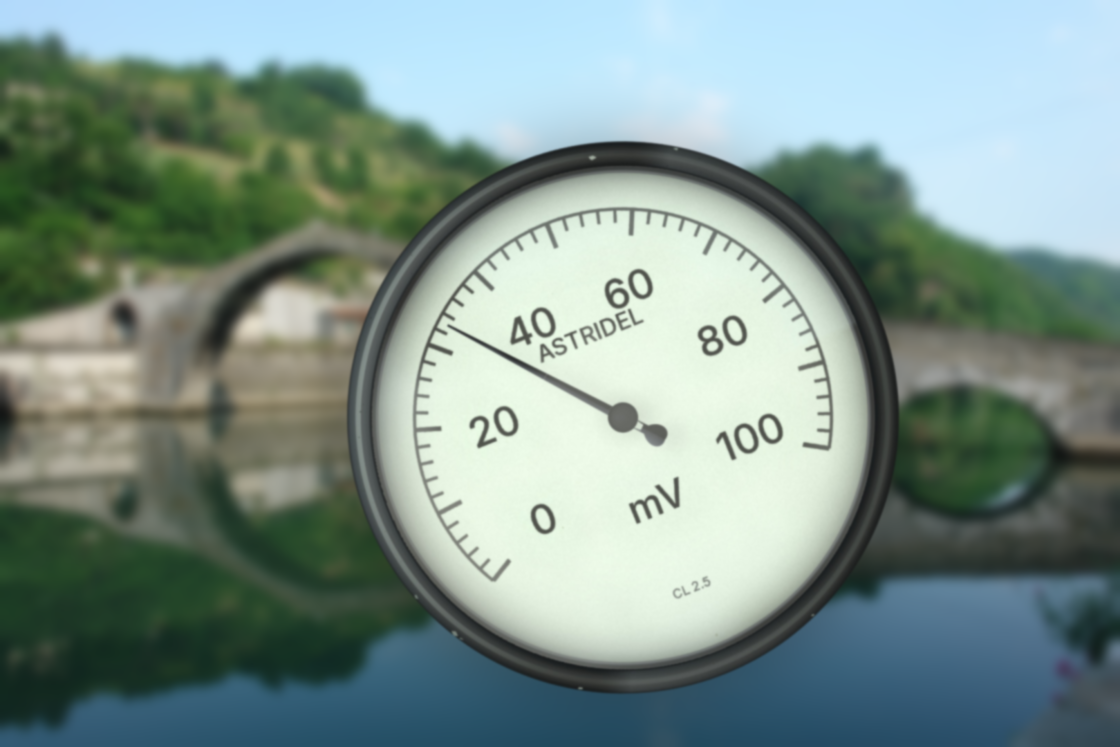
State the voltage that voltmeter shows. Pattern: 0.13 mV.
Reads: 33 mV
